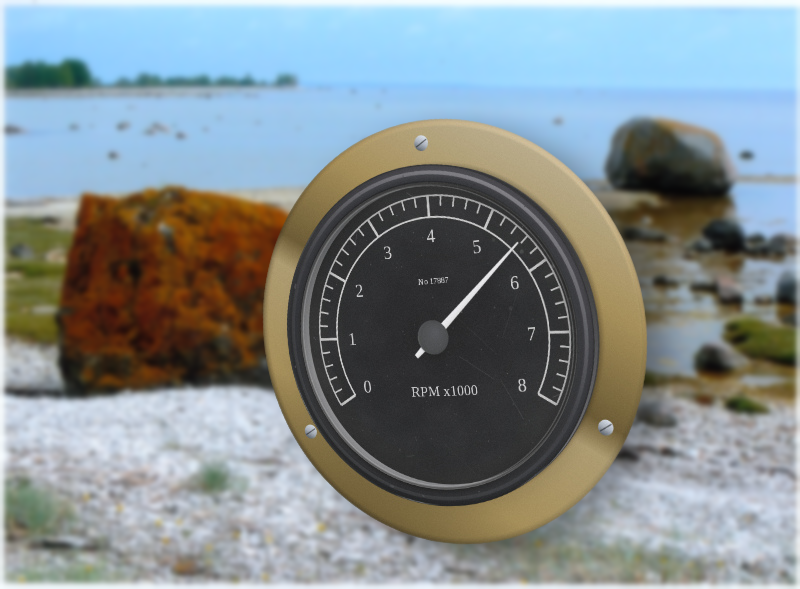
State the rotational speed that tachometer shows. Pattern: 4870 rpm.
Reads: 5600 rpm
